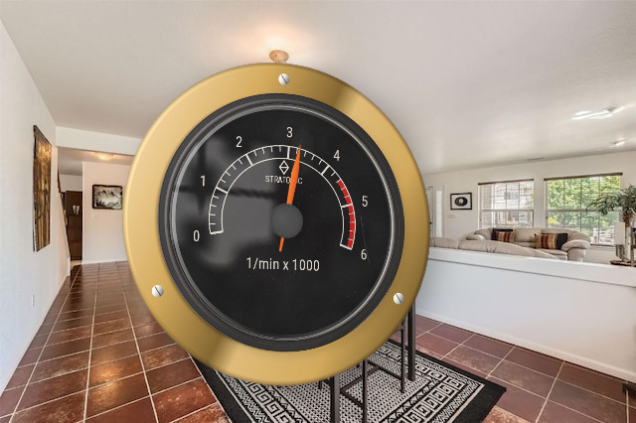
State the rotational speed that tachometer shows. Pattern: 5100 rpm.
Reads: 3200 rpm
